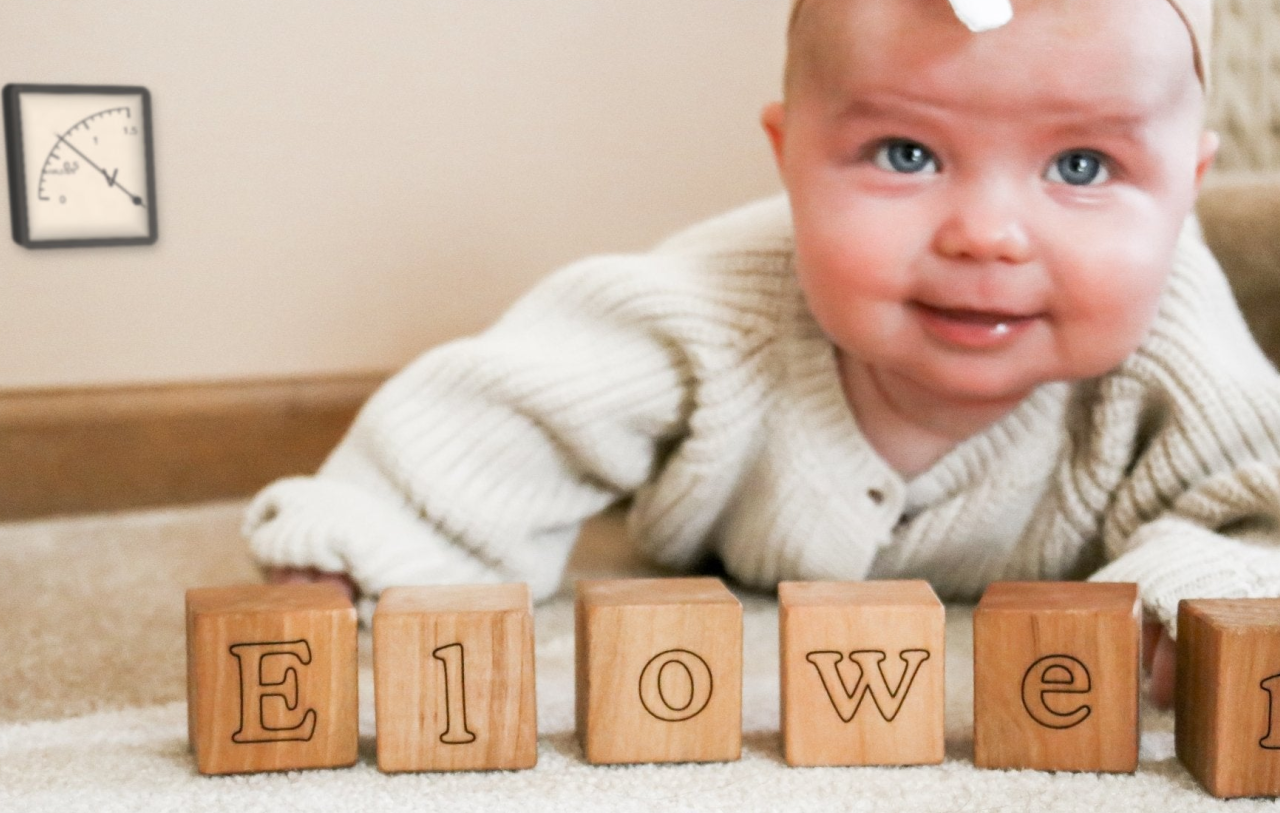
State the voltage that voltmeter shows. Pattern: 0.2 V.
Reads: 0.7 V
